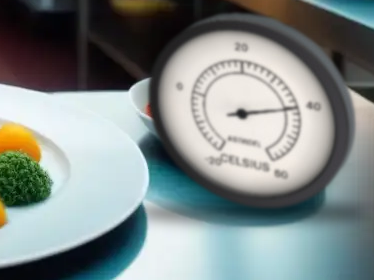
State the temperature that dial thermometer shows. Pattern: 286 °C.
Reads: 40 °C
